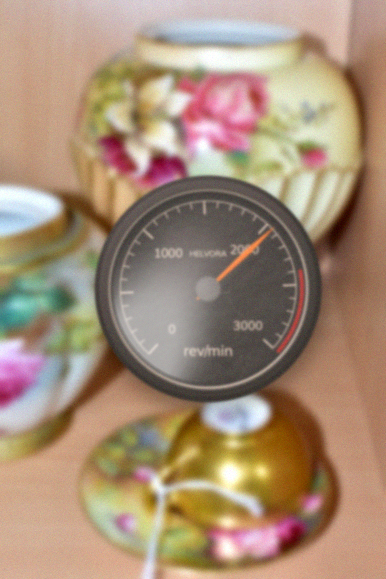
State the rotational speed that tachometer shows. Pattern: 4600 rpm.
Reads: 2050 rpm
